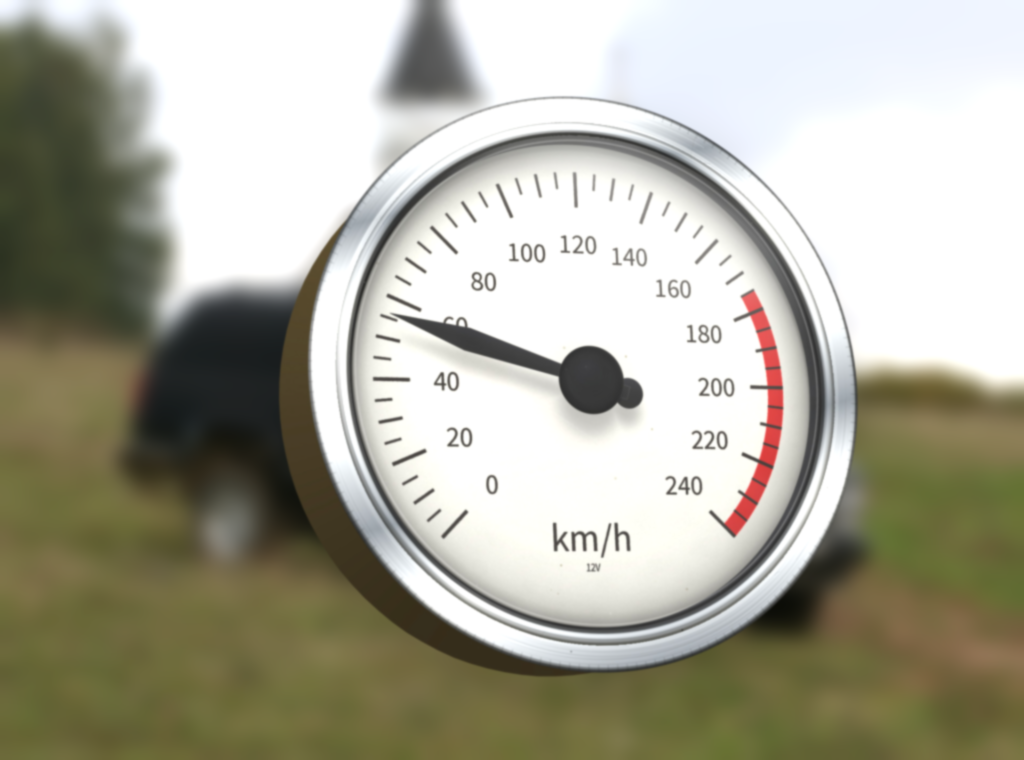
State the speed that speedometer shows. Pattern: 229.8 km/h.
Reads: 55 km/h
